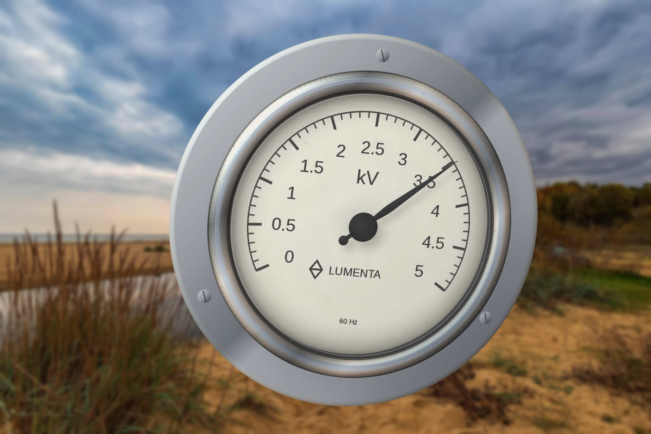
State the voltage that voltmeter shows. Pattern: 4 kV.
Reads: 3.5 kV
